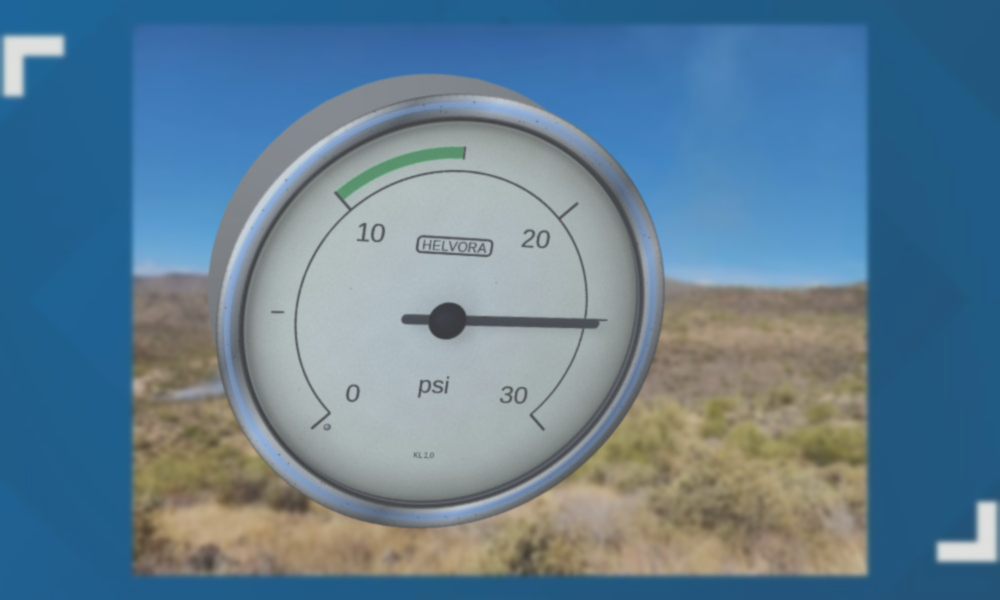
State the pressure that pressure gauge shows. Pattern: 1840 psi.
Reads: 25 psi
